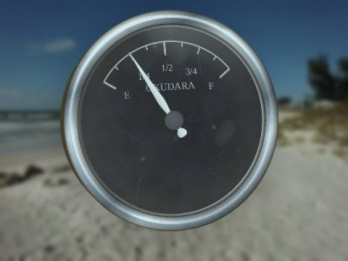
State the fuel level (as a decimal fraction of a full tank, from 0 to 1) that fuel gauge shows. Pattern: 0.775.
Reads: 0.25
